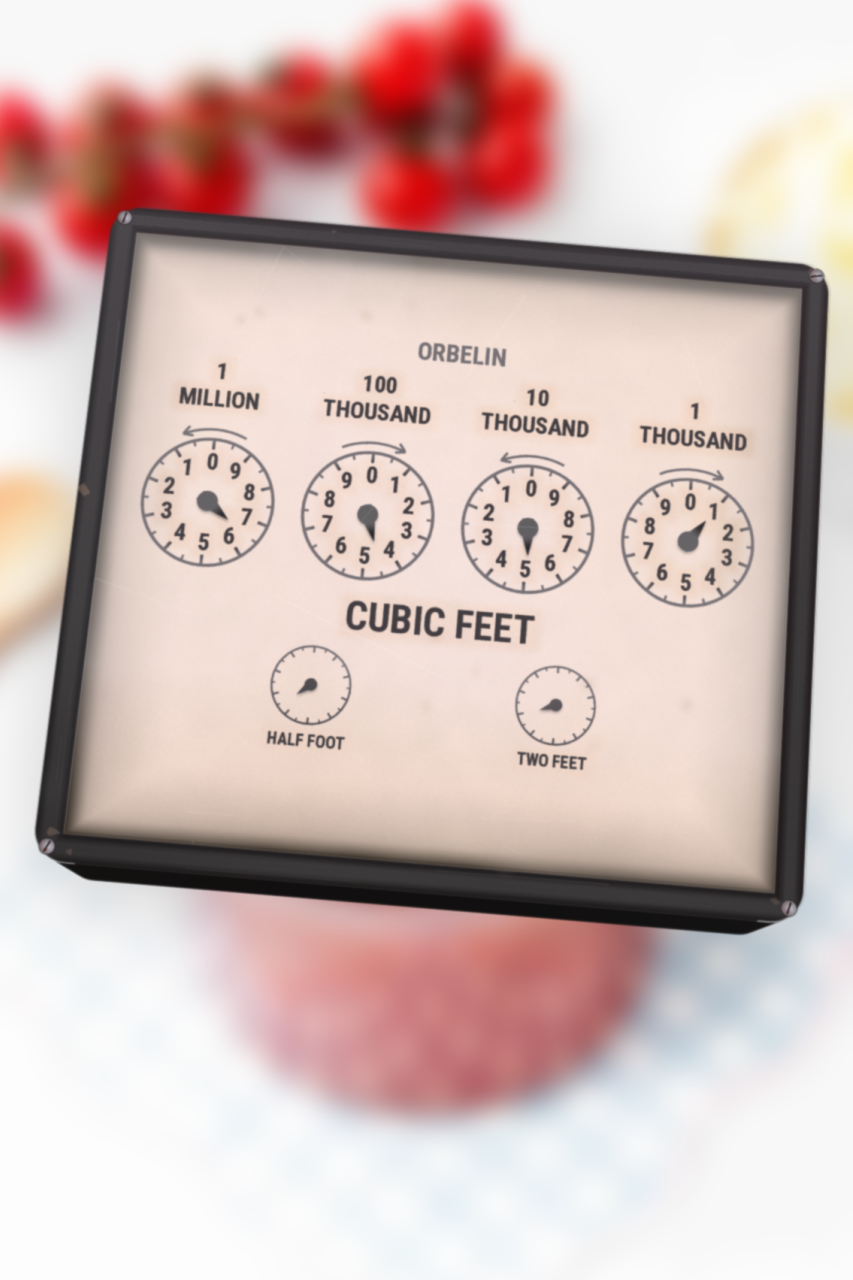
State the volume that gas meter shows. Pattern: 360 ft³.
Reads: 645100 ft³
